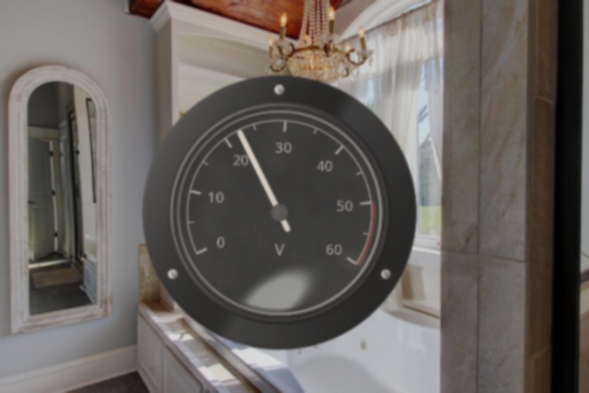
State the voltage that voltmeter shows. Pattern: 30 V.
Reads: 22.5 V
